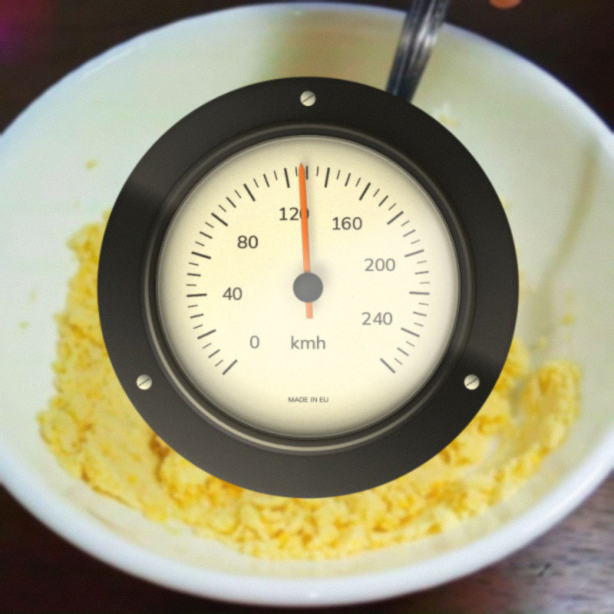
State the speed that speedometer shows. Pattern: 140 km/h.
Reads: 127.5 km/h
